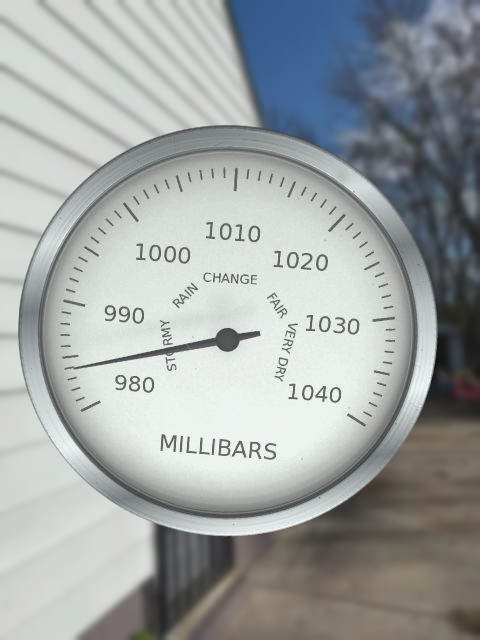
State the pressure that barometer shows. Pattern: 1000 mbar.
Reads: 984 mbar
